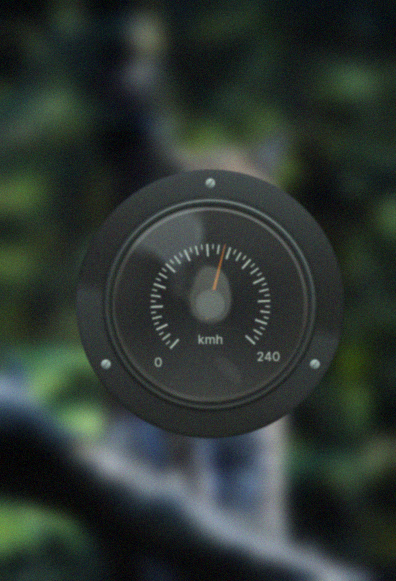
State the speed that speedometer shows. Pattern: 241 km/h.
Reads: 135 km/h
